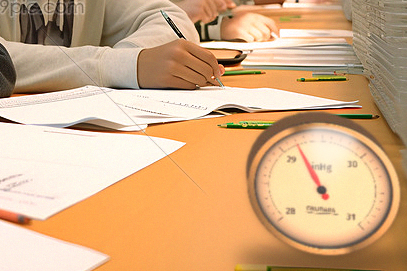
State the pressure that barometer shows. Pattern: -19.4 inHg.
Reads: 29.2 inHg
